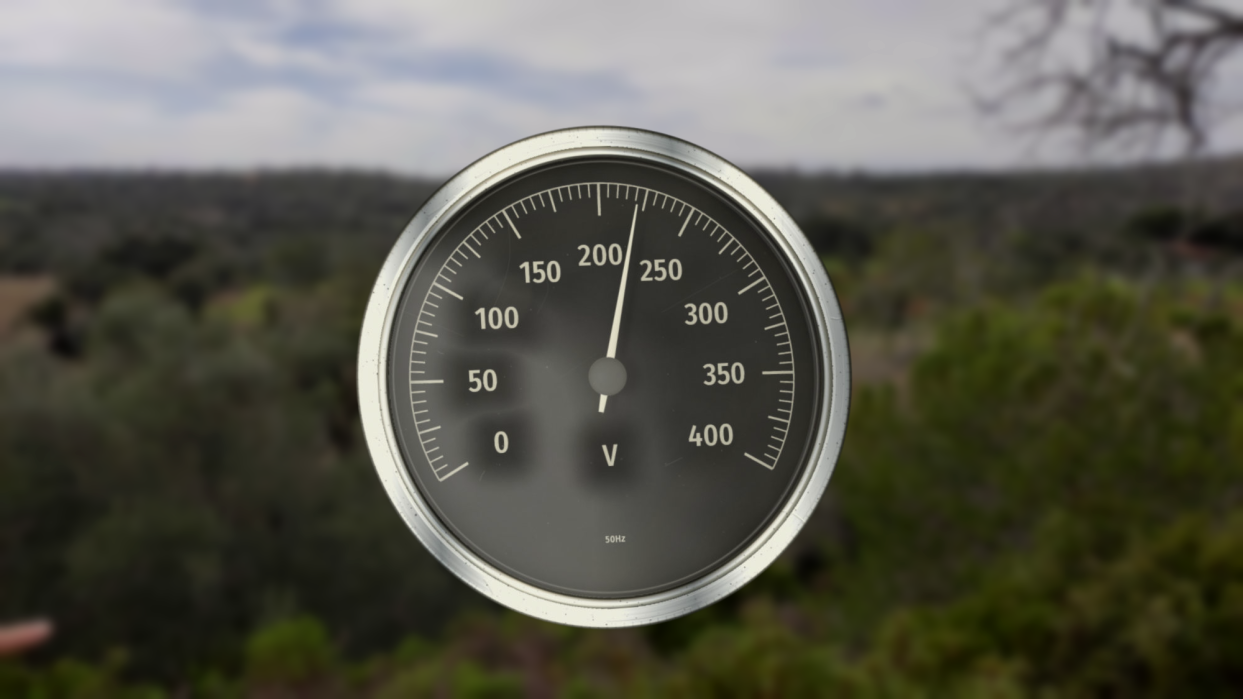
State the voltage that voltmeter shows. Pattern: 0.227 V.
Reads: 220 V
